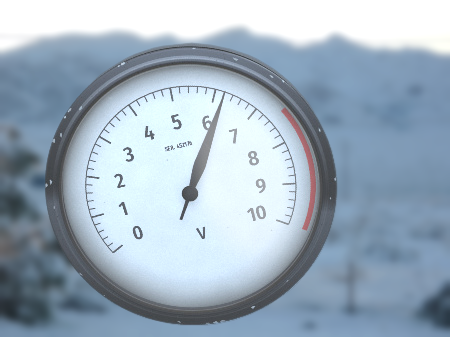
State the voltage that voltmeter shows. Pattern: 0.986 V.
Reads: 6.2 V
